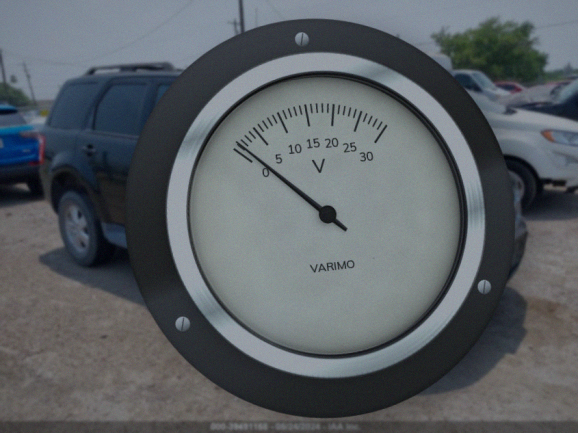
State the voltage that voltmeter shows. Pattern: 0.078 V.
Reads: 1 V
